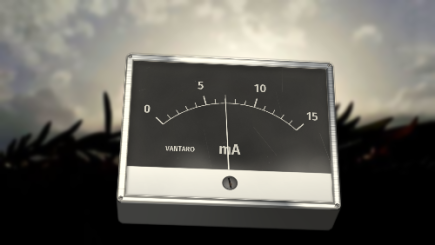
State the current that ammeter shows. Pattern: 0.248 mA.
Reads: 7 mA
